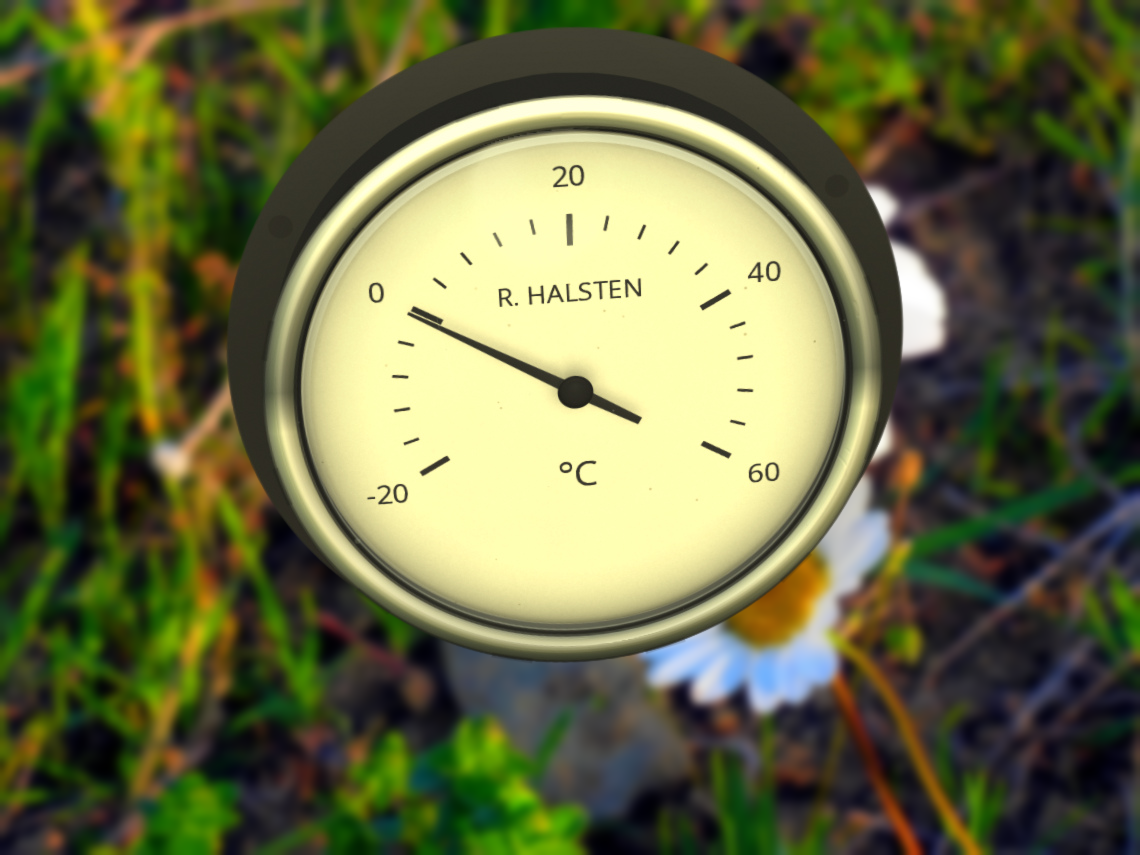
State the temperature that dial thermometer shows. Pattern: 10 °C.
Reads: 0 °C
